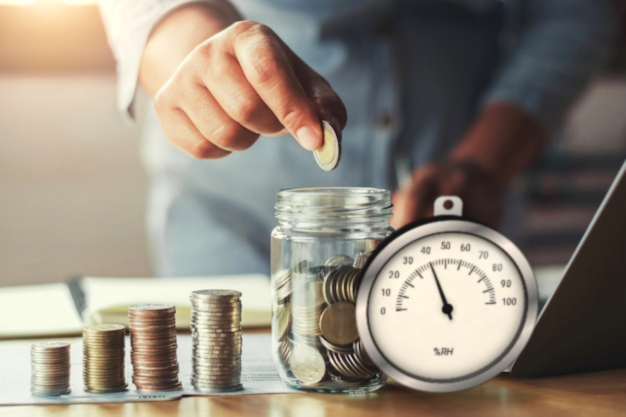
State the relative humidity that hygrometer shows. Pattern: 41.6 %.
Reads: 40 %
